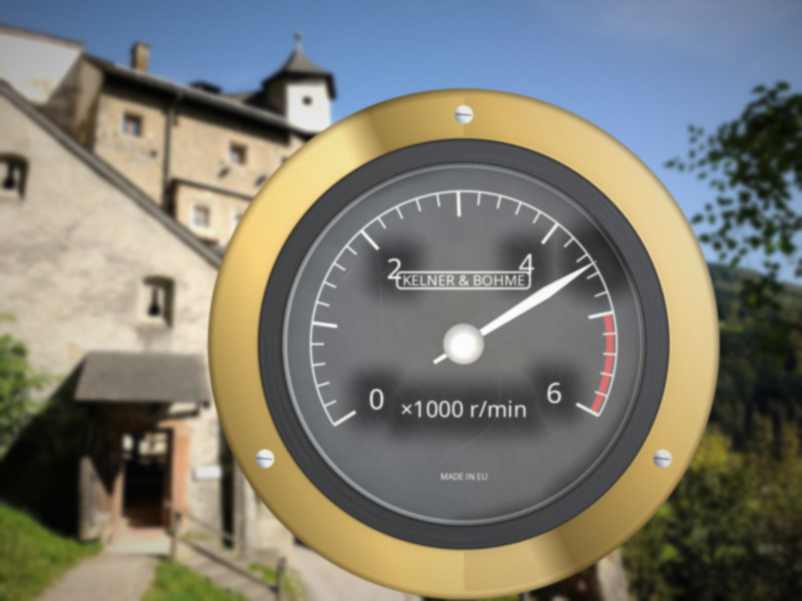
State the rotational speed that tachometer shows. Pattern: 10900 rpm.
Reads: 4500 rpm
